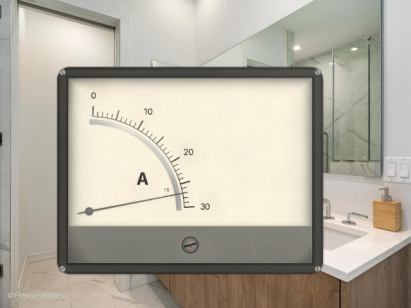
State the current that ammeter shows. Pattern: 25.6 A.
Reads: 27 A
